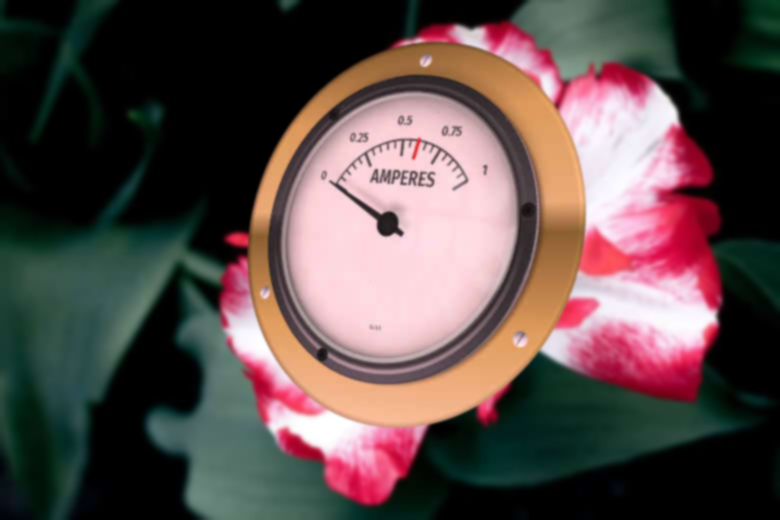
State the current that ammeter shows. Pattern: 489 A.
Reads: 0 A
